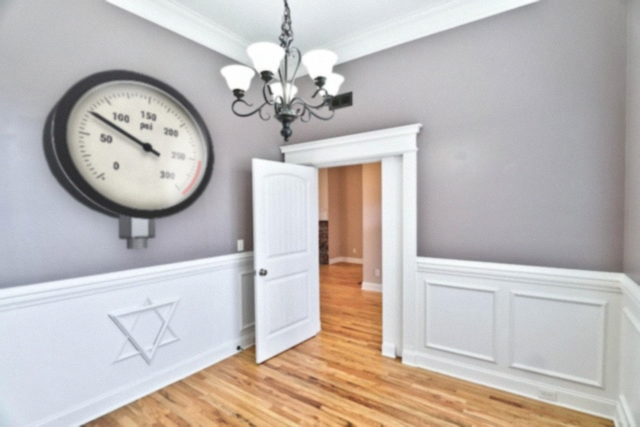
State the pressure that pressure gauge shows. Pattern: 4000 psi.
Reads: 75 psi
